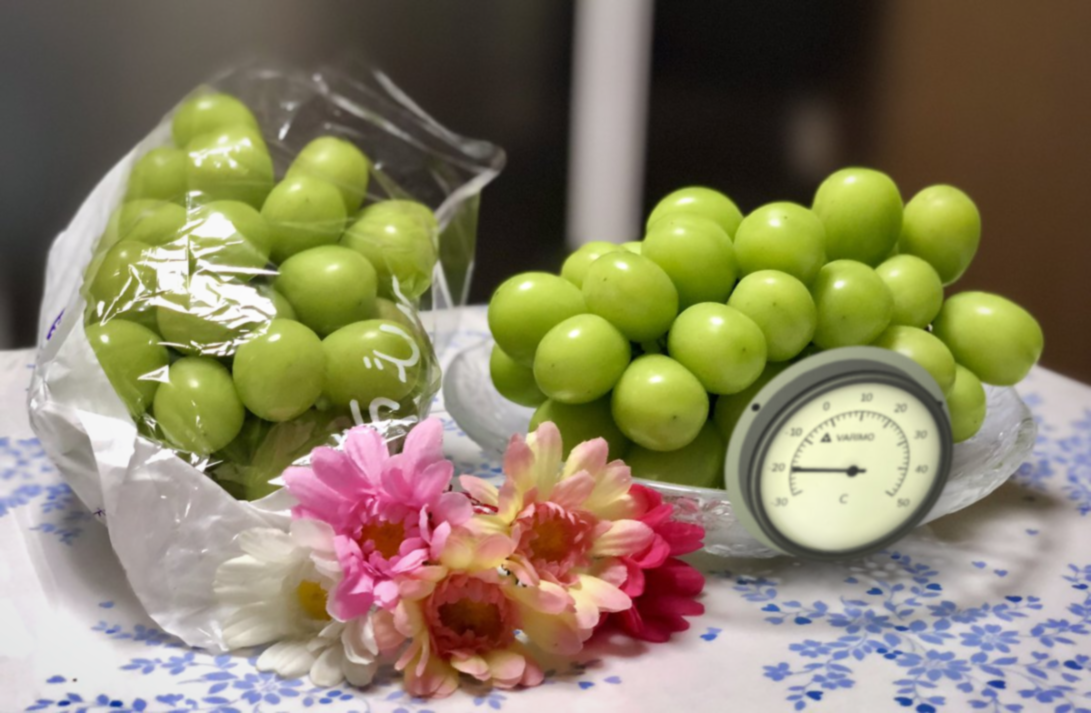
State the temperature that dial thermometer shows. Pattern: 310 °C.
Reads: -20 °C
